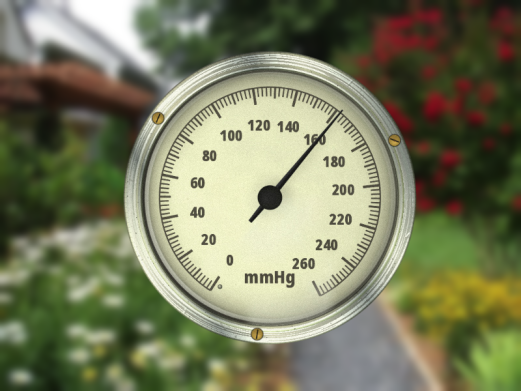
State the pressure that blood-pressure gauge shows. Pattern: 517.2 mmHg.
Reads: 162 mmHg
